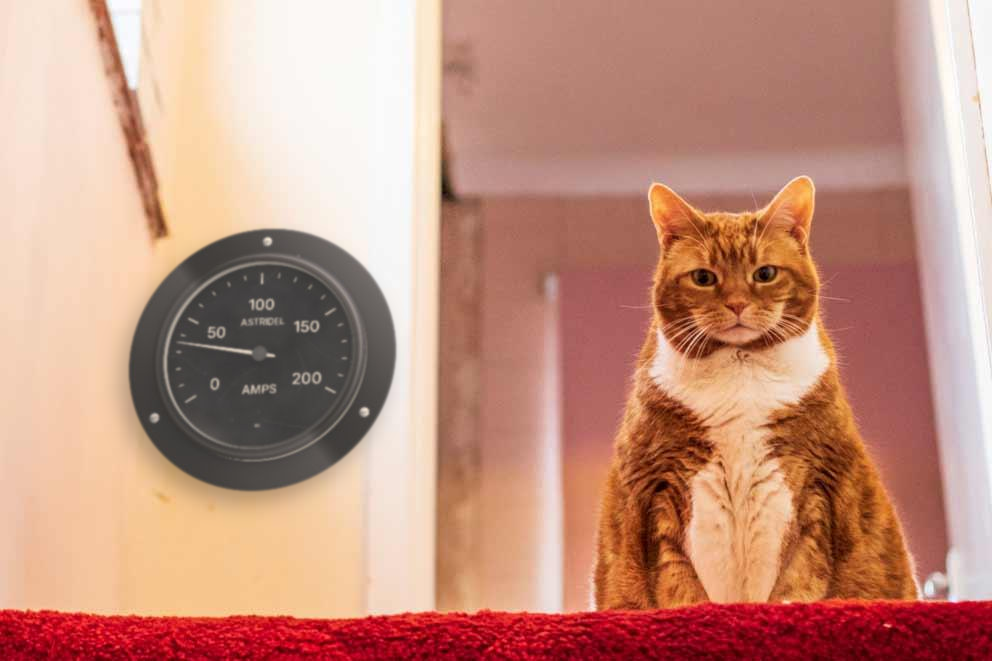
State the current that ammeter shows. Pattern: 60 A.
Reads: 35 A
